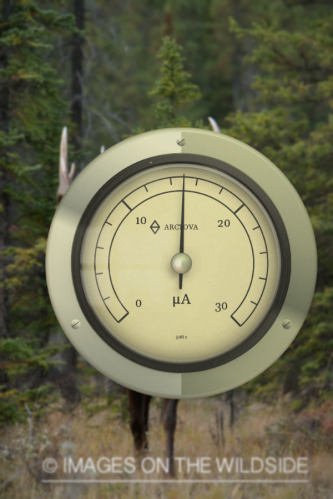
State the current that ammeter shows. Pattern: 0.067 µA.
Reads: 15 µA
